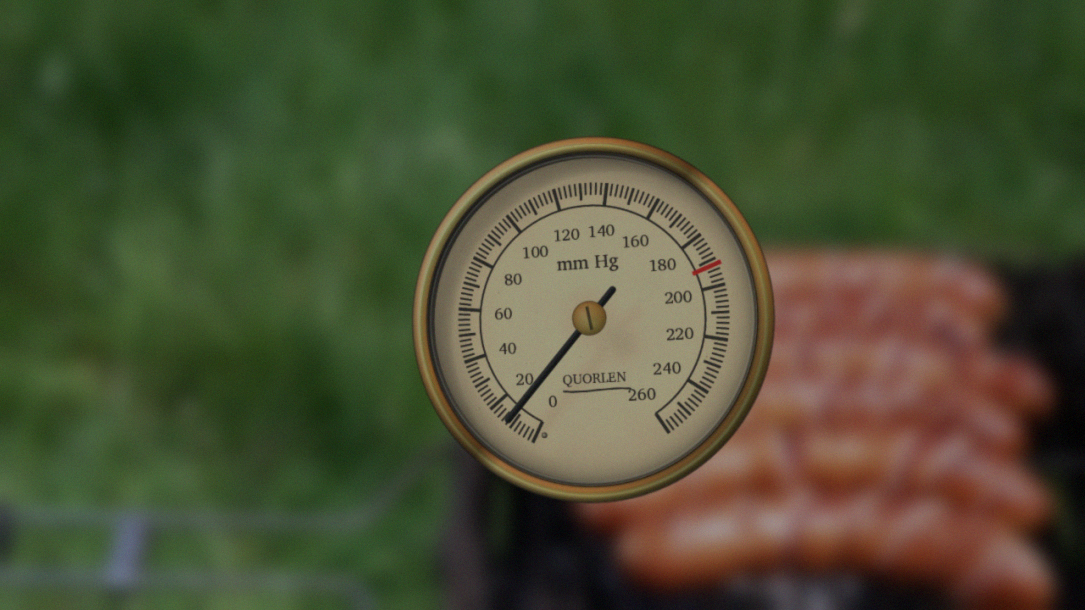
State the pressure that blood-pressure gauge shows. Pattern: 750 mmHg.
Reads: 12 mmHg
